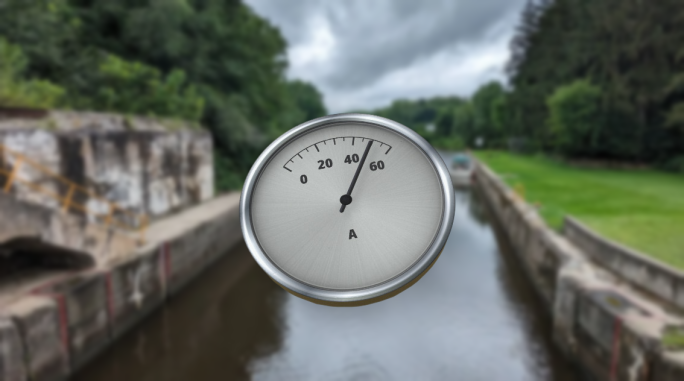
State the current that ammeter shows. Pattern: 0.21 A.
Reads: 50 A
